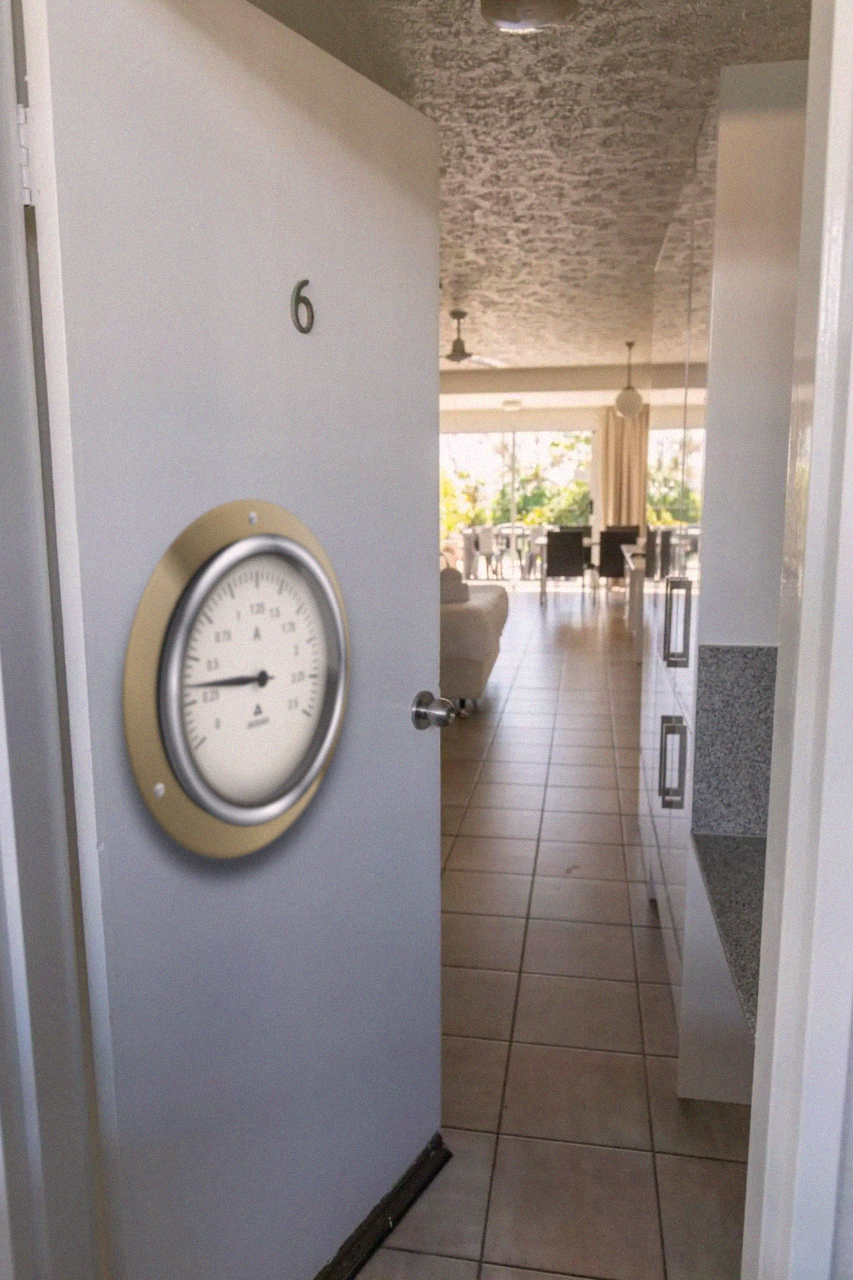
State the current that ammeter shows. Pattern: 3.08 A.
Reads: 0.35 A
